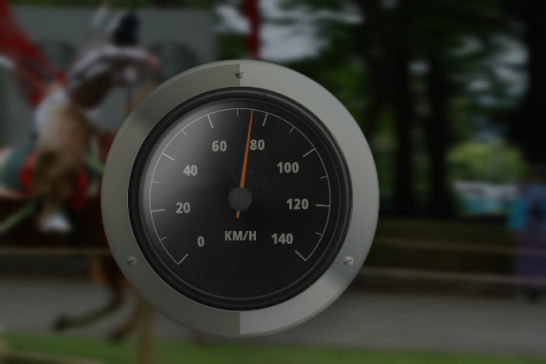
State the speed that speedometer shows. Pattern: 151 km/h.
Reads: 75 km/h
